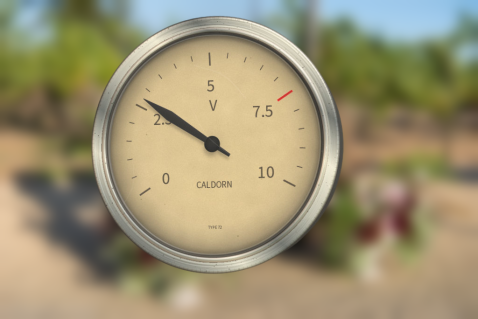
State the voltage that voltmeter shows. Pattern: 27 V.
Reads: 2.75 V
